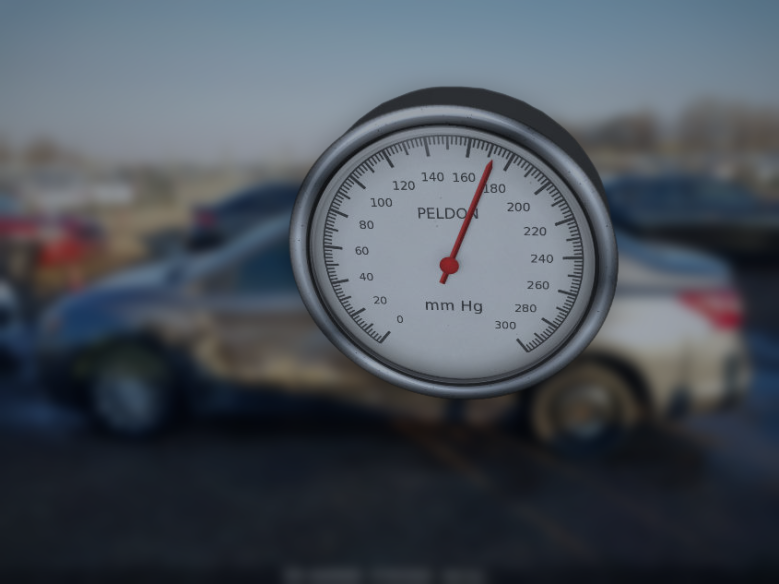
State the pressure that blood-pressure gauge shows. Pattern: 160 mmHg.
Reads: 172 mmHg
